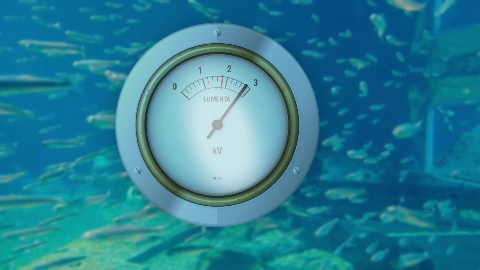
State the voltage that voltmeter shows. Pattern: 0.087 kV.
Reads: 2.8 kV
